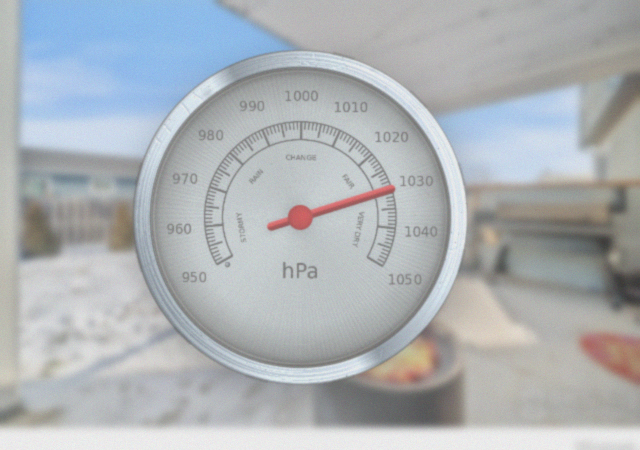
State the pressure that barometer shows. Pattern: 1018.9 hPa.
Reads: 1030 hPa
